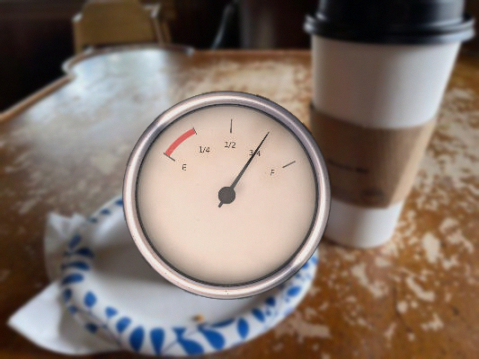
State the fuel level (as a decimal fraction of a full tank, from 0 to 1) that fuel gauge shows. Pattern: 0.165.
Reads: 0.75
